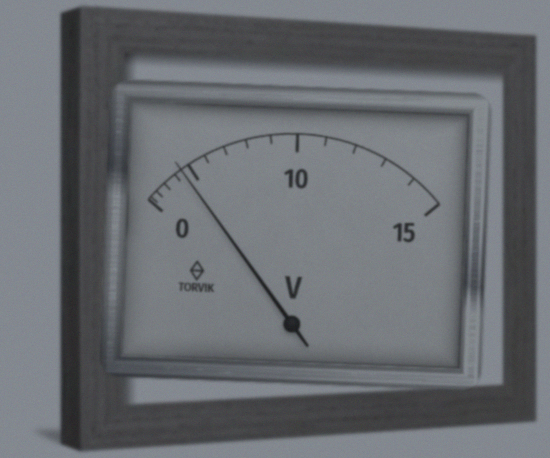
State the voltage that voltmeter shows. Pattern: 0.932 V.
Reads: 4.5 V
